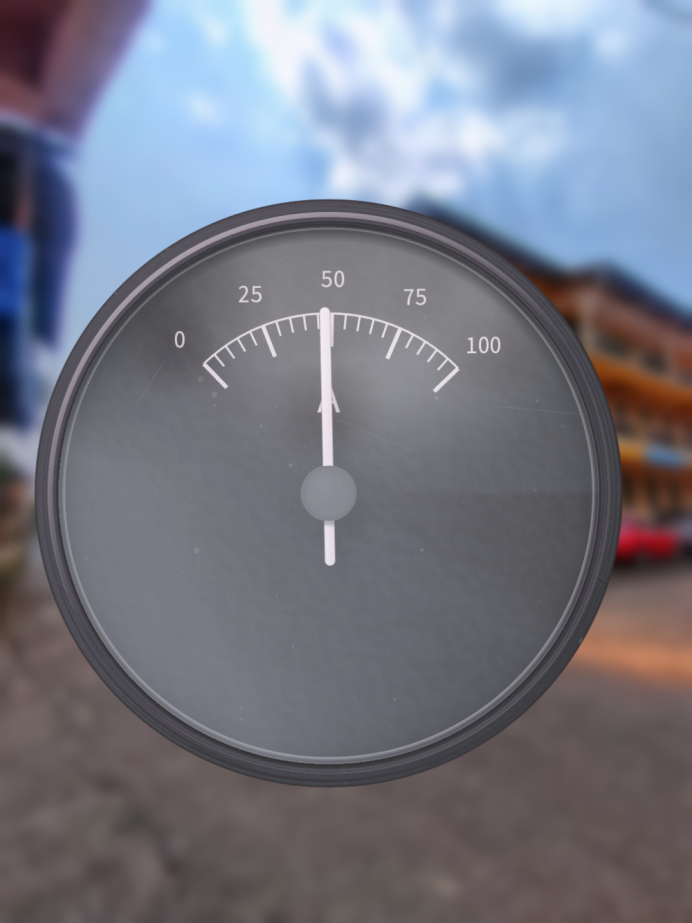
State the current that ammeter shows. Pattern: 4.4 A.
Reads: 47.5 A
